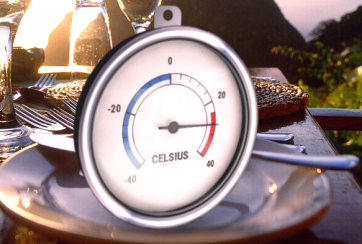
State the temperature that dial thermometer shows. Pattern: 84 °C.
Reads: 28 °C
